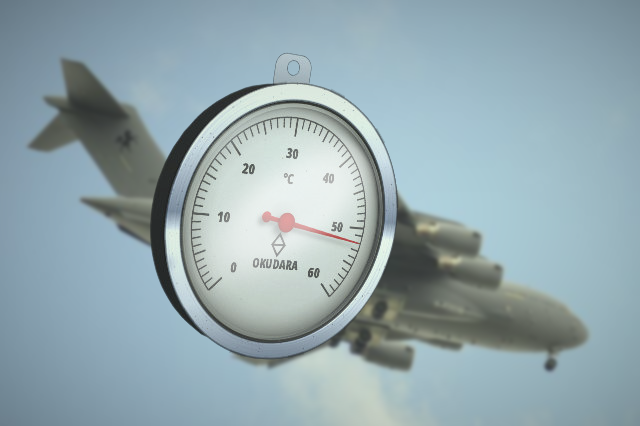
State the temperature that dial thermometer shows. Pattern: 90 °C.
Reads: 52 °C
